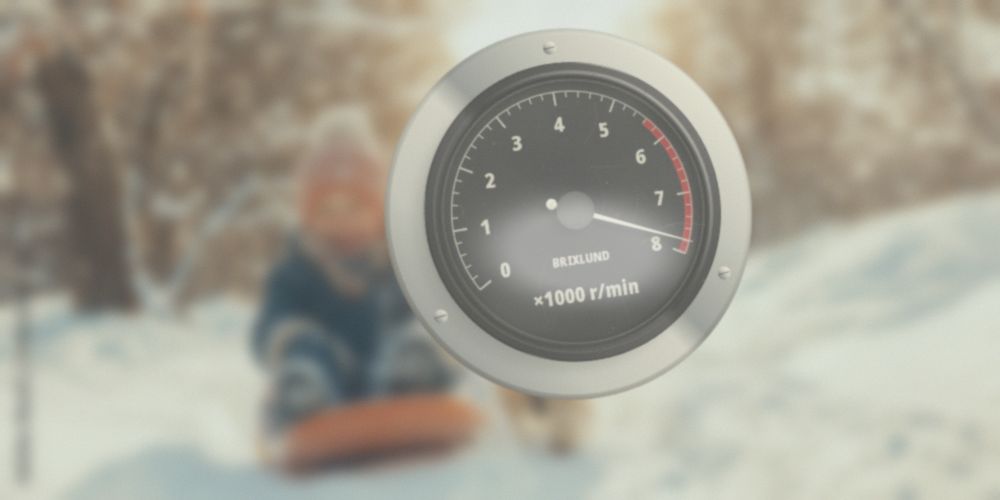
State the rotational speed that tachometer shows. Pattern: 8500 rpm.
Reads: 7800 rpm
